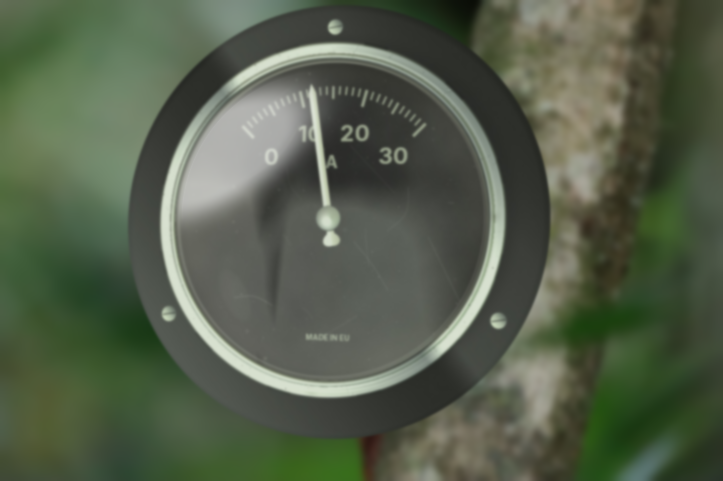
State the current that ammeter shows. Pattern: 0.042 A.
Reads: 12 A
